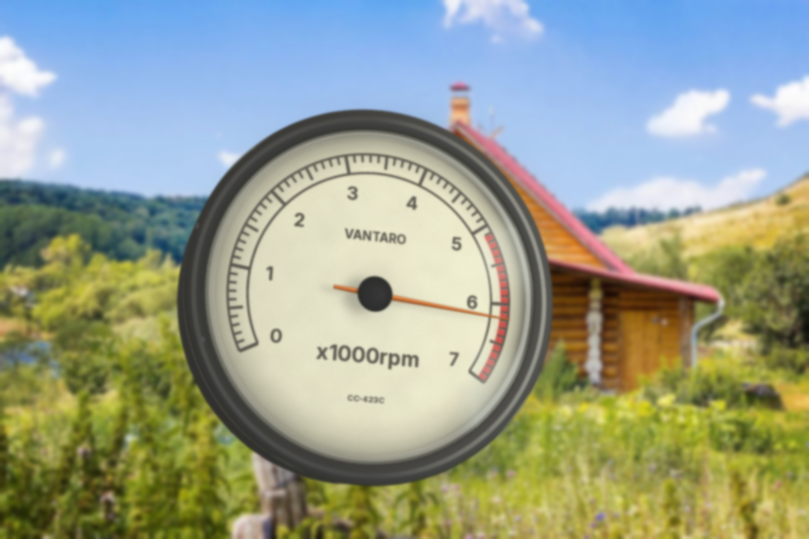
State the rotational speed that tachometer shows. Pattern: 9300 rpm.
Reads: 6200 rpm
